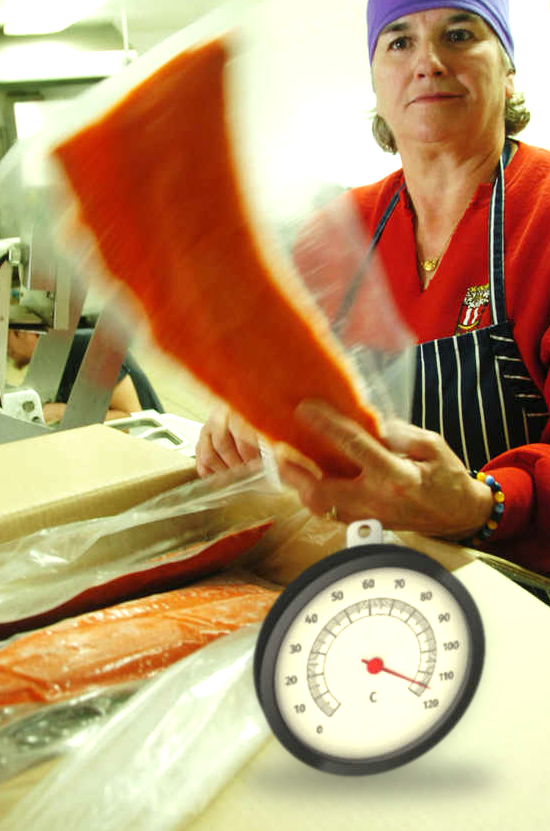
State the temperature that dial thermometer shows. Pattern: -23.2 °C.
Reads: 115 °C
